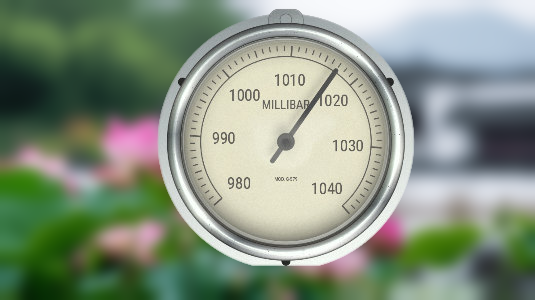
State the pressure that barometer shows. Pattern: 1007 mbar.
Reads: 1017 mbar
